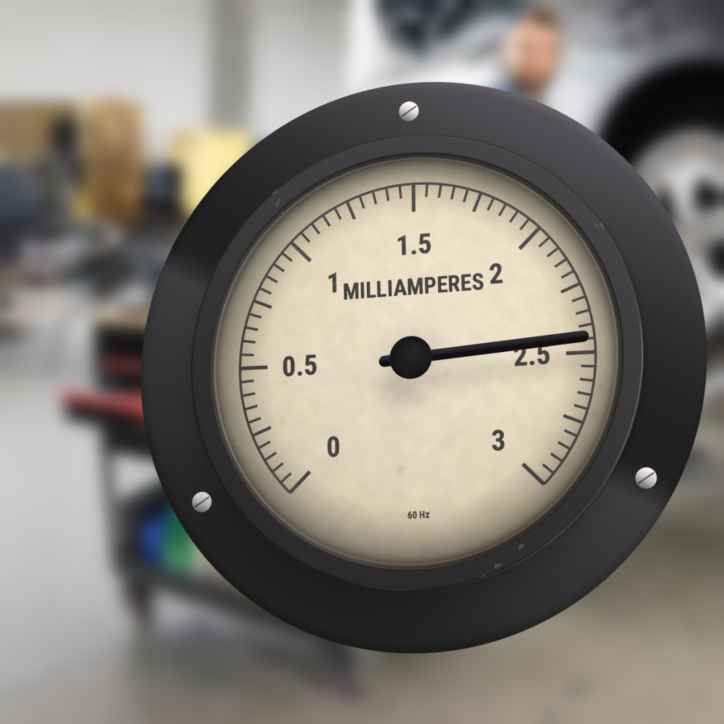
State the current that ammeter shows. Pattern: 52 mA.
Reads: 2.45 mA
